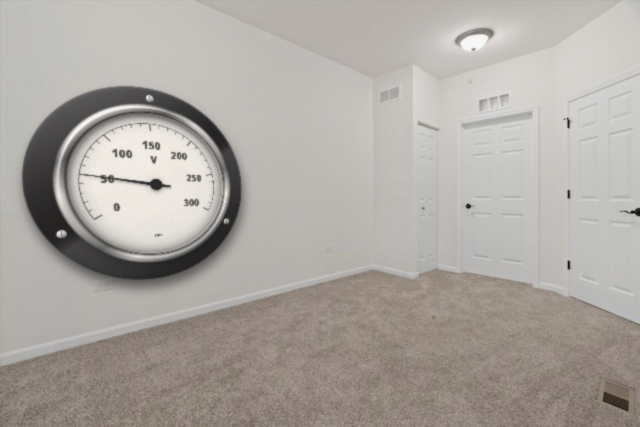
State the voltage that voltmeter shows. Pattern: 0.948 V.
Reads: 50 V
